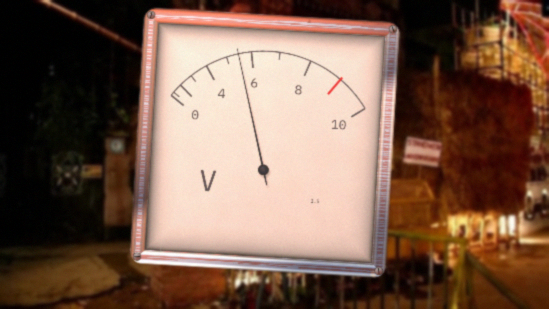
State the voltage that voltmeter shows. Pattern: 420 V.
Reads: 5.5 V
